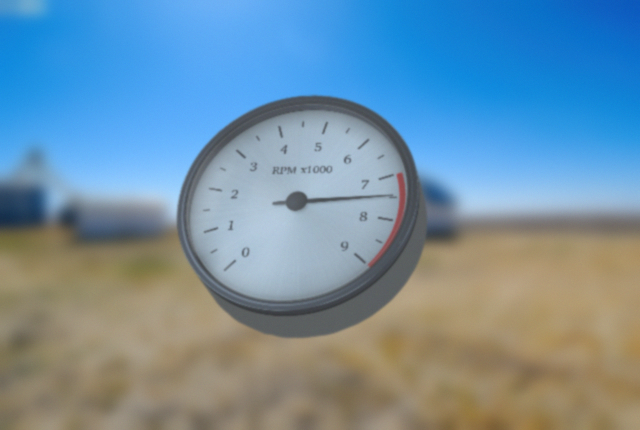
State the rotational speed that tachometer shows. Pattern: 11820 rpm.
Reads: 7500 rpm
